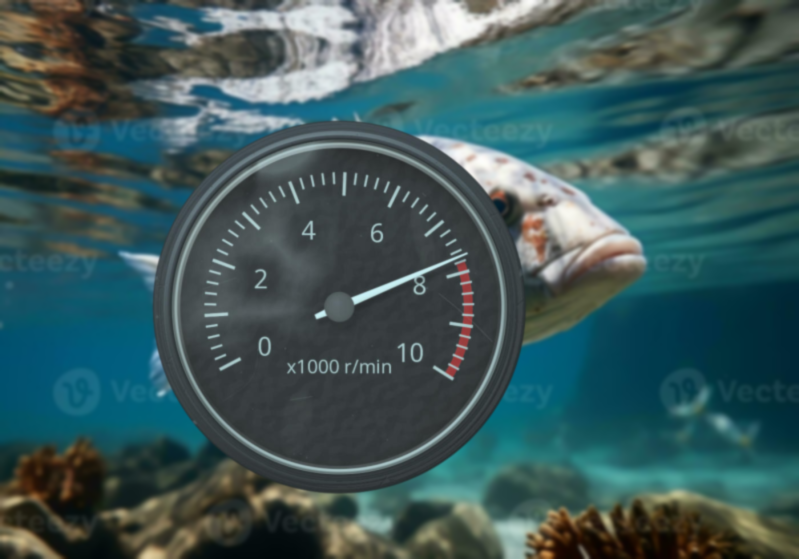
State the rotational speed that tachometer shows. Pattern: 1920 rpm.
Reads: 7700 rpm
